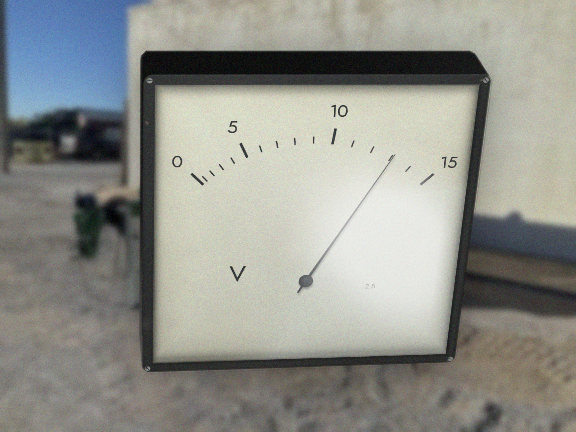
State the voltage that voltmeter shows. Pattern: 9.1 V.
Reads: 13 V
